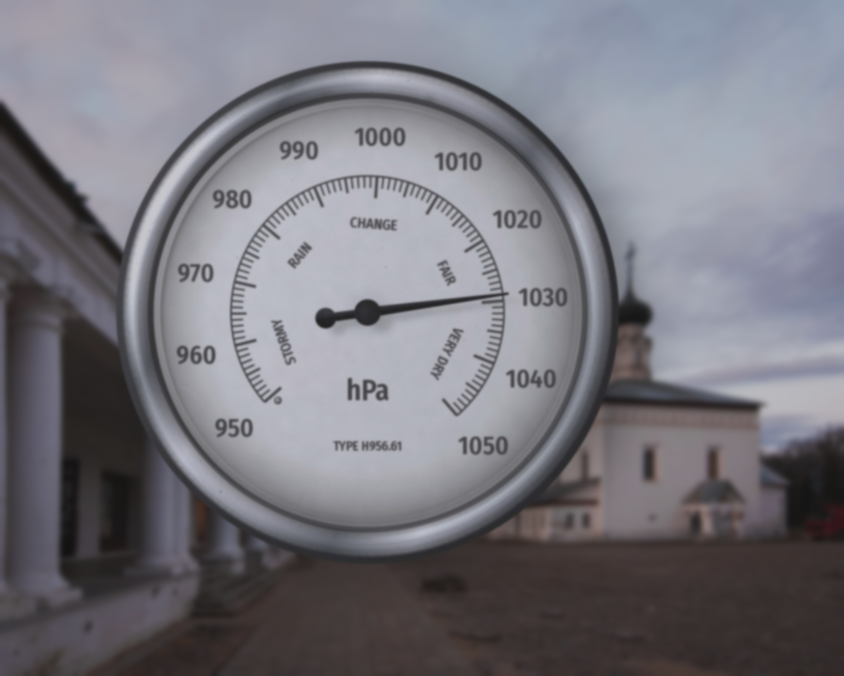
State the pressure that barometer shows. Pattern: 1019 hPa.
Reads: 1029 hPa
